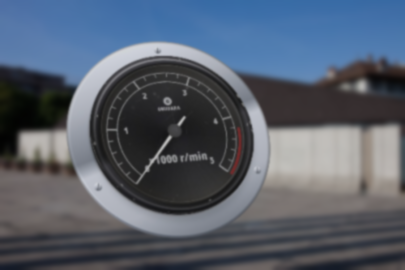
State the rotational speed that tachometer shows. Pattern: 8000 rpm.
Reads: 0 rpm
